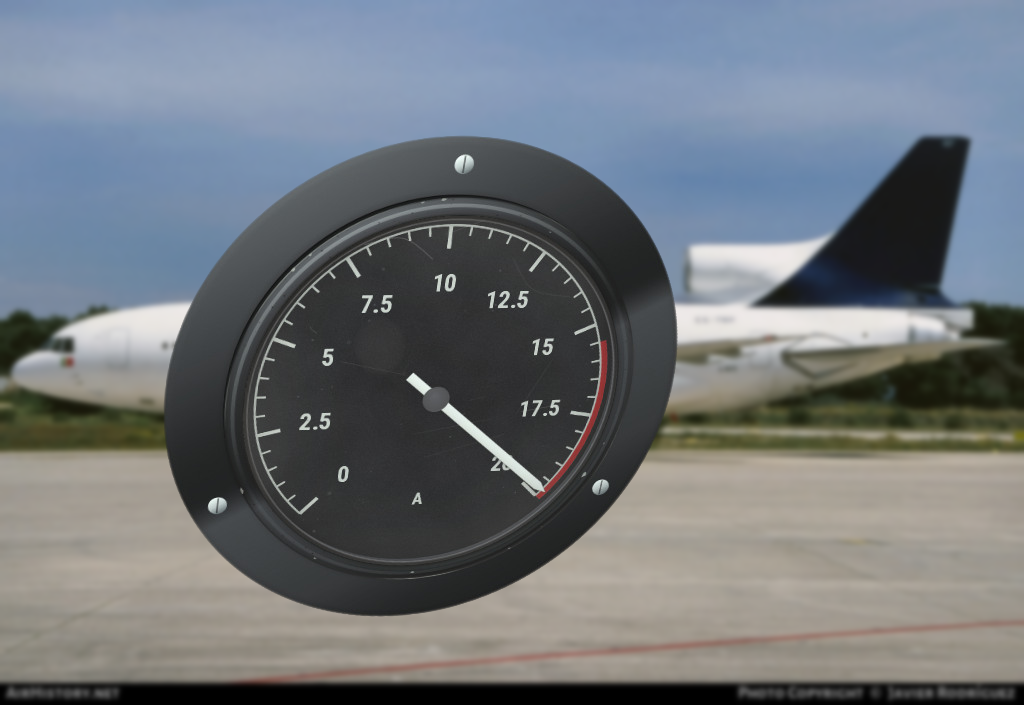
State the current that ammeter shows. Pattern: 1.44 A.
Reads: 19.75 A
